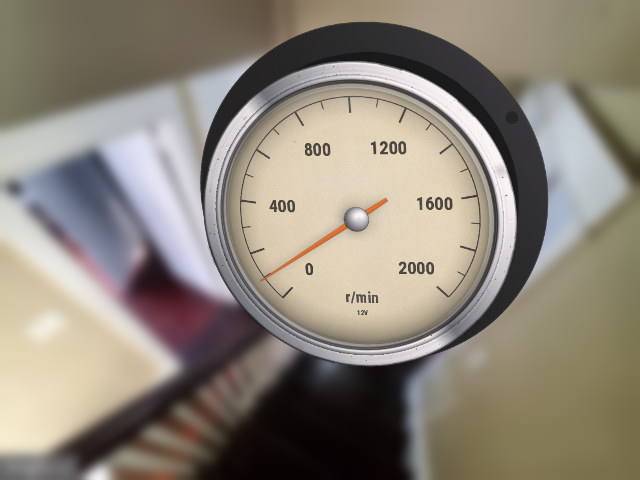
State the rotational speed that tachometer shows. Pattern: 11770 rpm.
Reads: 100 rpm
